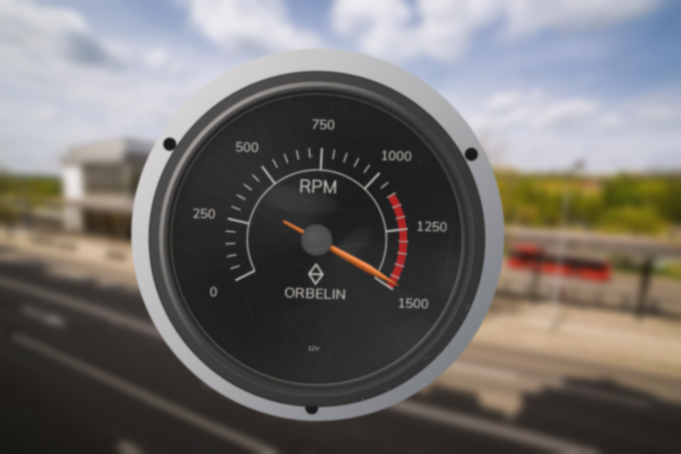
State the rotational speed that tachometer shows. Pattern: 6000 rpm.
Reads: 1475 rpm
